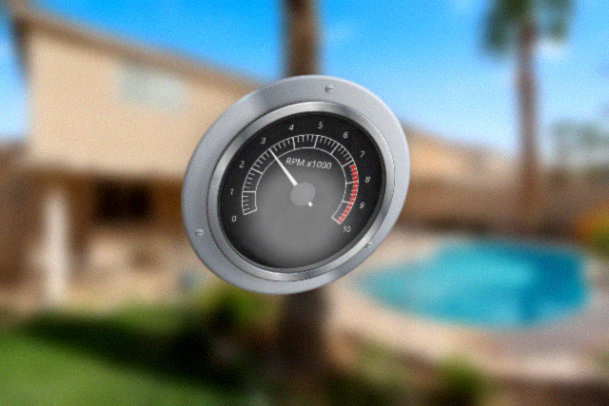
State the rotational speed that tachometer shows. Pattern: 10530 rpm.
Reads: 3000 rpm
